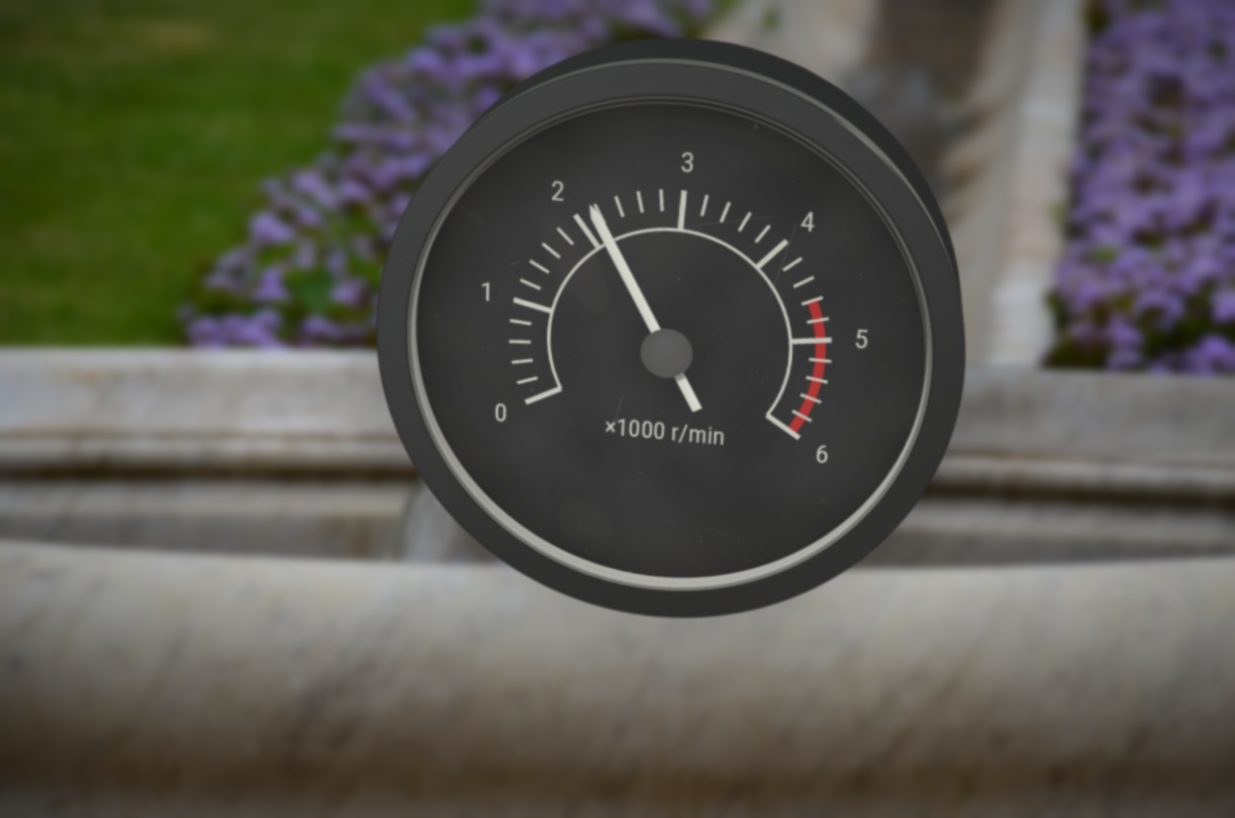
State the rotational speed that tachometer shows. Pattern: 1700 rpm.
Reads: 2200 rpm
